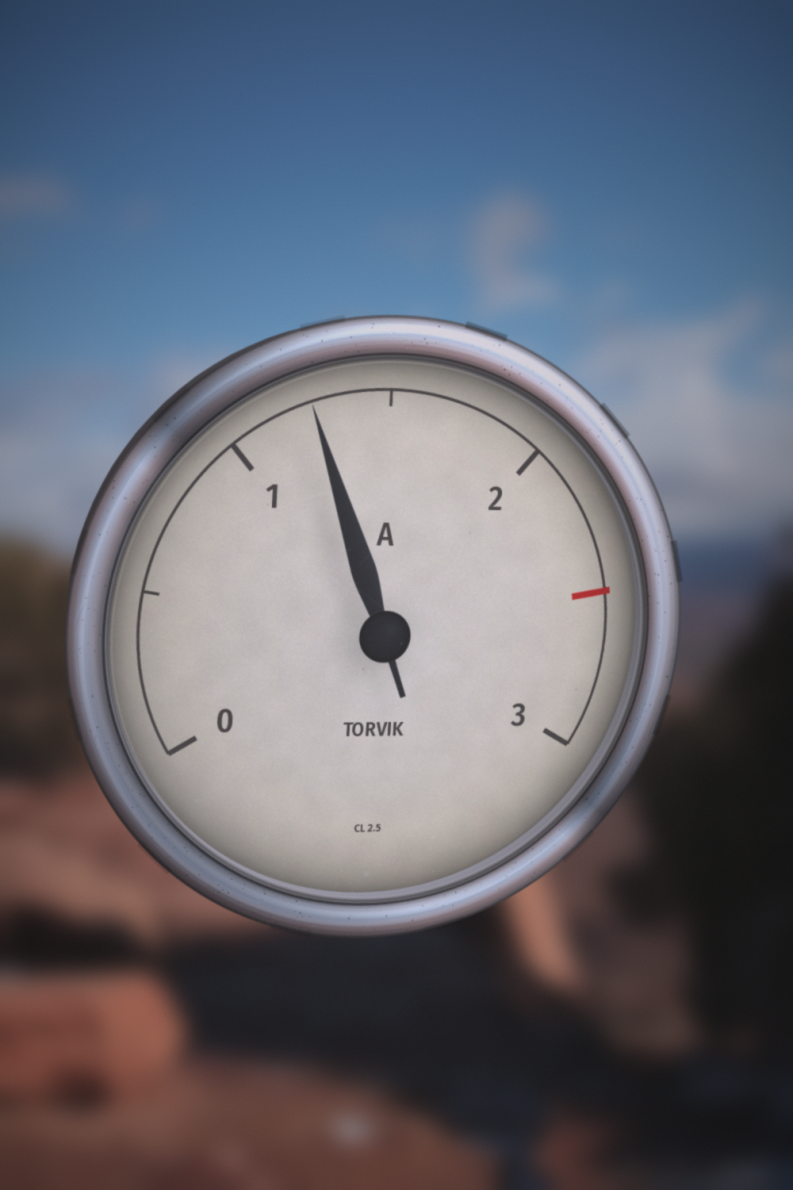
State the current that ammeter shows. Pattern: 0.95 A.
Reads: 1.25 A
